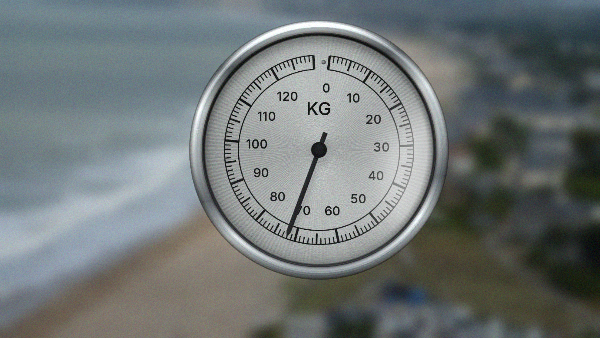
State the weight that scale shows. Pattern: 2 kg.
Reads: 72 kg
